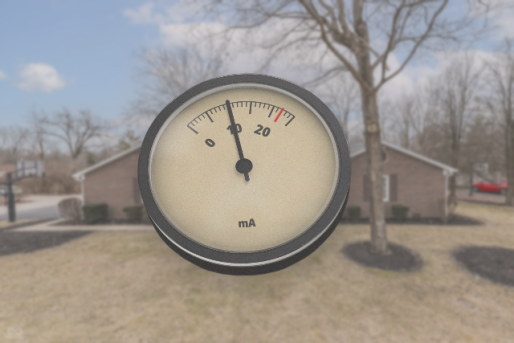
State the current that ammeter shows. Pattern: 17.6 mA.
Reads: 10 mA
